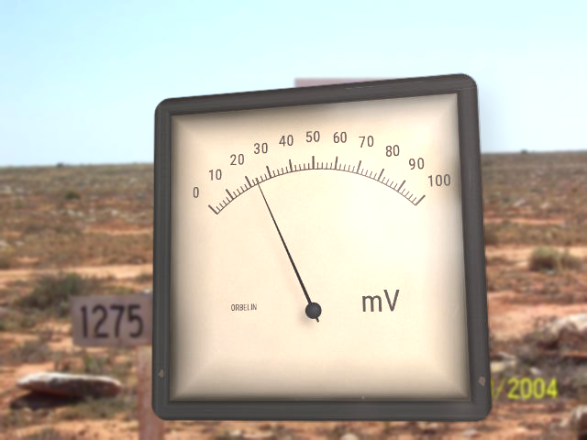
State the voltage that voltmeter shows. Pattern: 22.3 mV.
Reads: 24 mV
